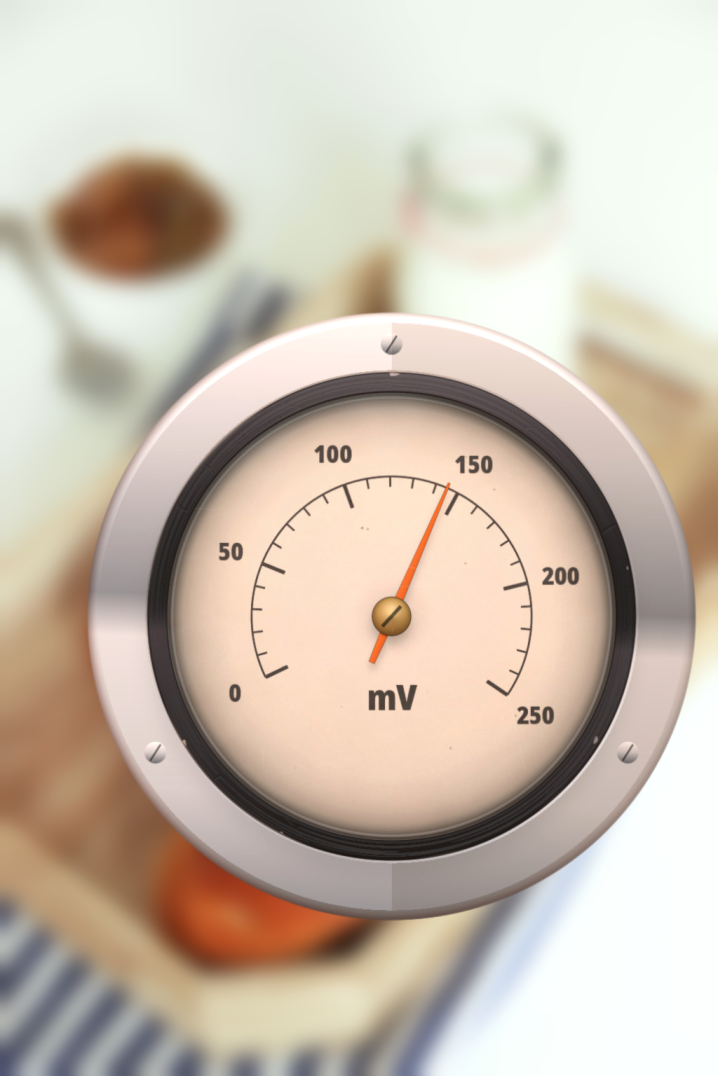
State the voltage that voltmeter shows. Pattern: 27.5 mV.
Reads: 145 mV
